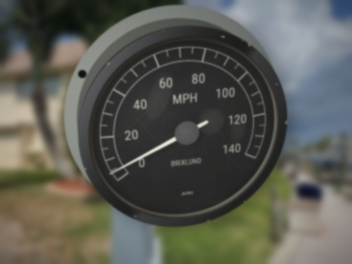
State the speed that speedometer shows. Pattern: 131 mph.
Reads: 5 mph
